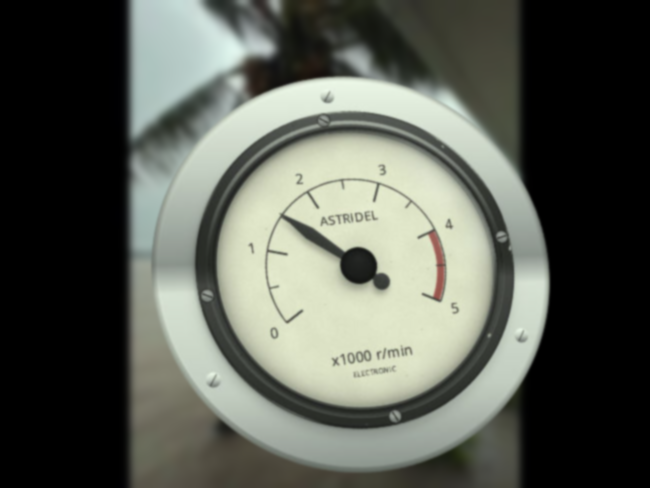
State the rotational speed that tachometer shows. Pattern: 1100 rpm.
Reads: 1500 rpm
